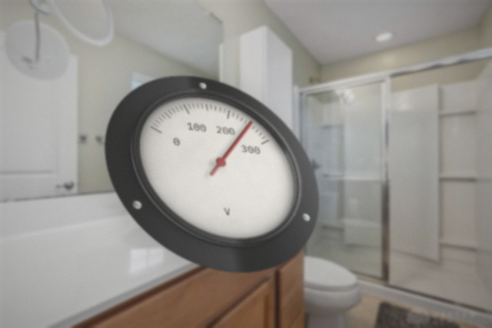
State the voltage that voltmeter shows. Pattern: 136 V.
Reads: 250 V
